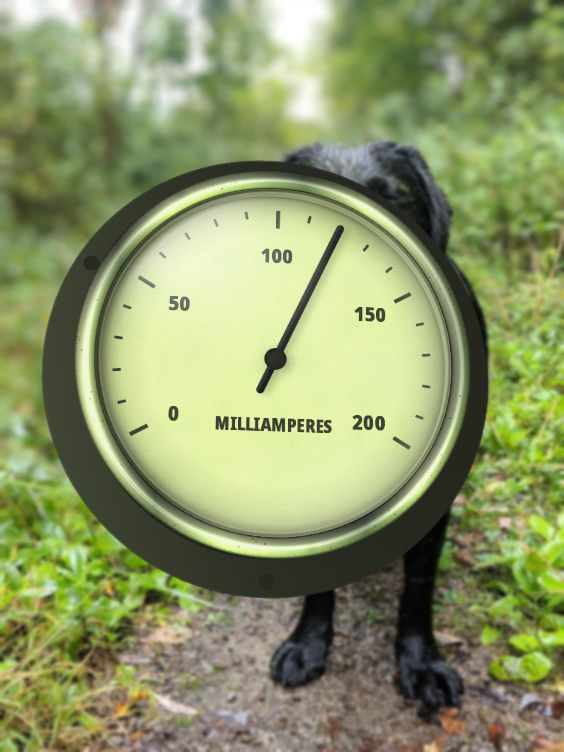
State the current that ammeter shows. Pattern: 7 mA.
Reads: 120 mA
